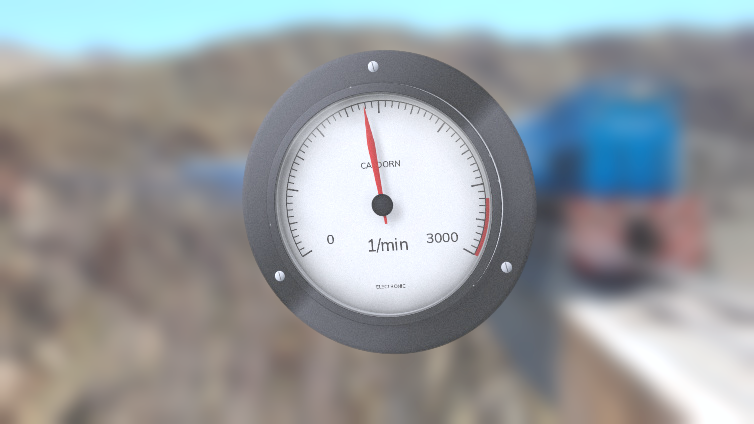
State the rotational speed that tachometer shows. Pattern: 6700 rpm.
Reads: 1400 rpm
